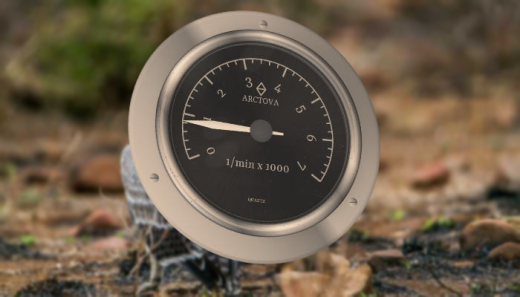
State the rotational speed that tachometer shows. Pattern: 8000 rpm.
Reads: 800 rpm
